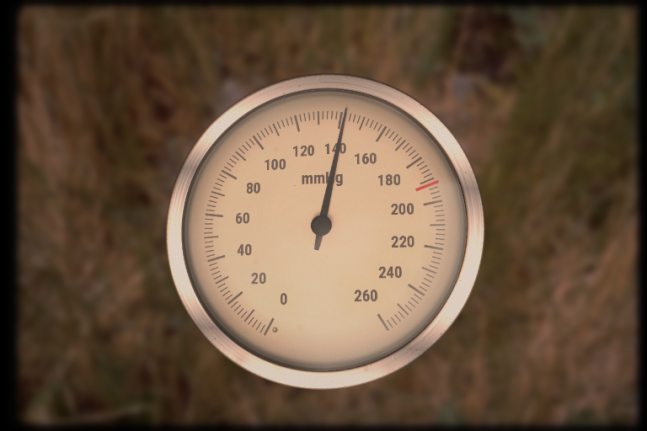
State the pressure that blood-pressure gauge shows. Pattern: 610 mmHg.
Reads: 142 mmHg
